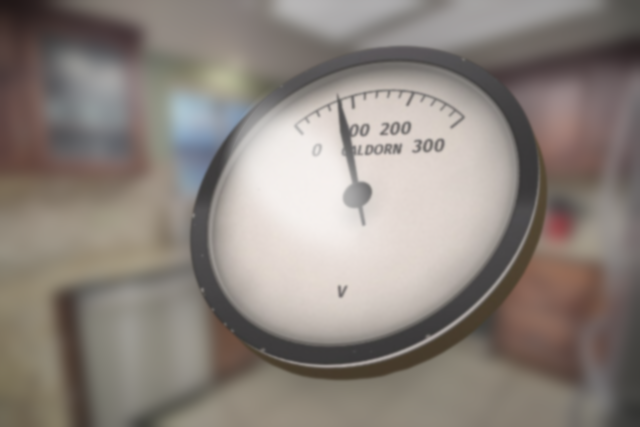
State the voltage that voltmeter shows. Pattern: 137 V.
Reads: 80 V
